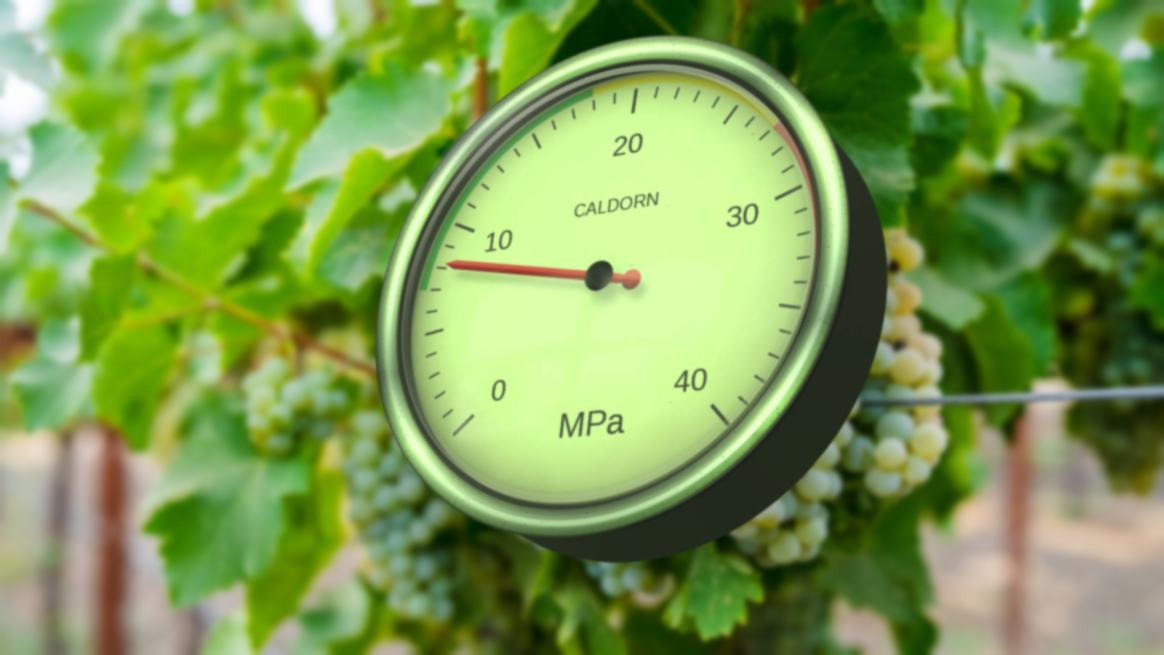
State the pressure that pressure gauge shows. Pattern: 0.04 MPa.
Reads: 8 MPa
